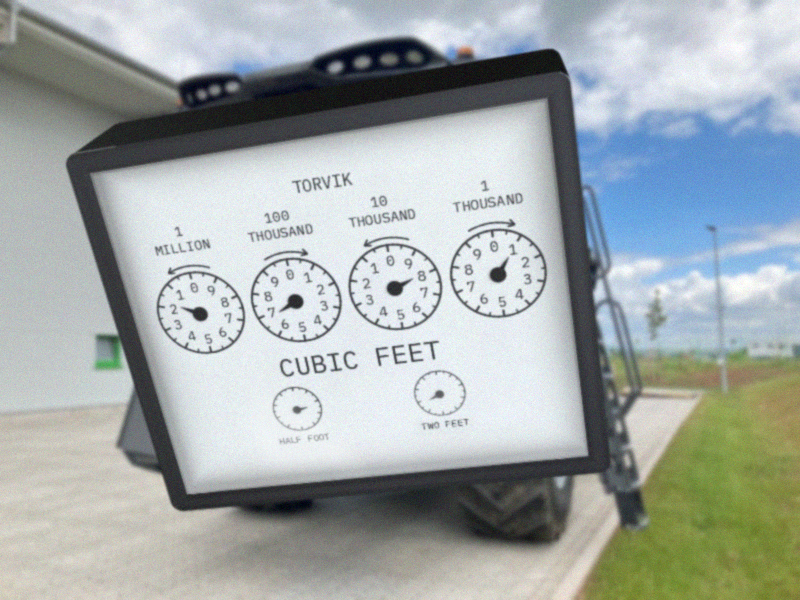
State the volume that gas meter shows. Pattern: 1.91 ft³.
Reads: 168100 ft³
